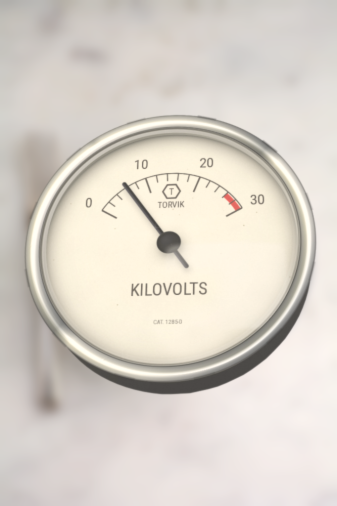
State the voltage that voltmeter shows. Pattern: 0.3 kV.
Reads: 6 kV
